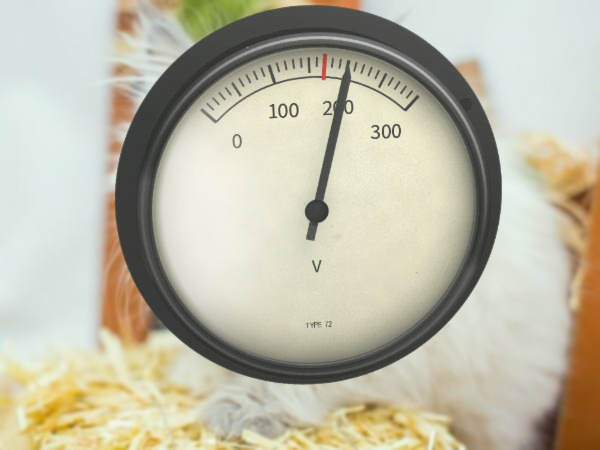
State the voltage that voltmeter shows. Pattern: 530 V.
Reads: 200 V
